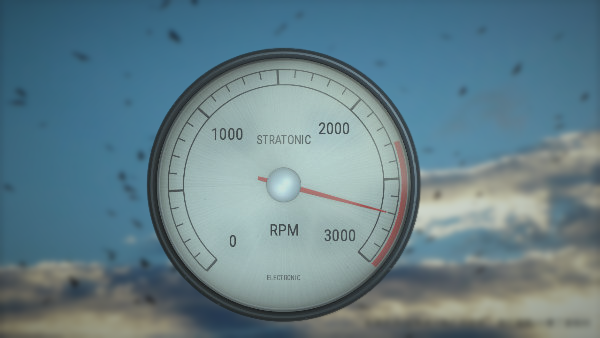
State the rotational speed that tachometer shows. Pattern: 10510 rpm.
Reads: 2700 rpm
